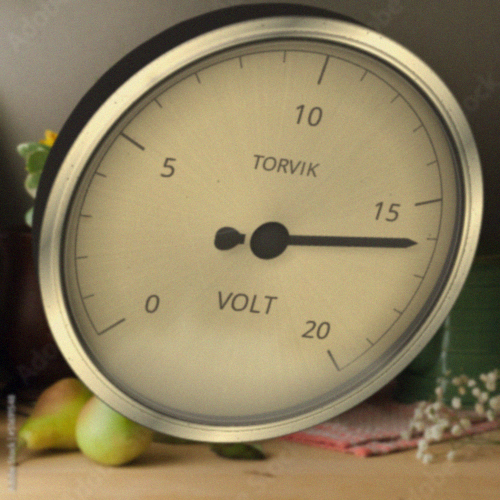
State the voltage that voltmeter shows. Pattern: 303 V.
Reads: 16 V
